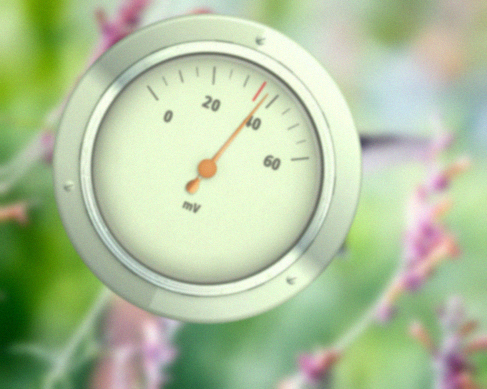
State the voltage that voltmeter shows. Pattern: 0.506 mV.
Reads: 37.5 mV
